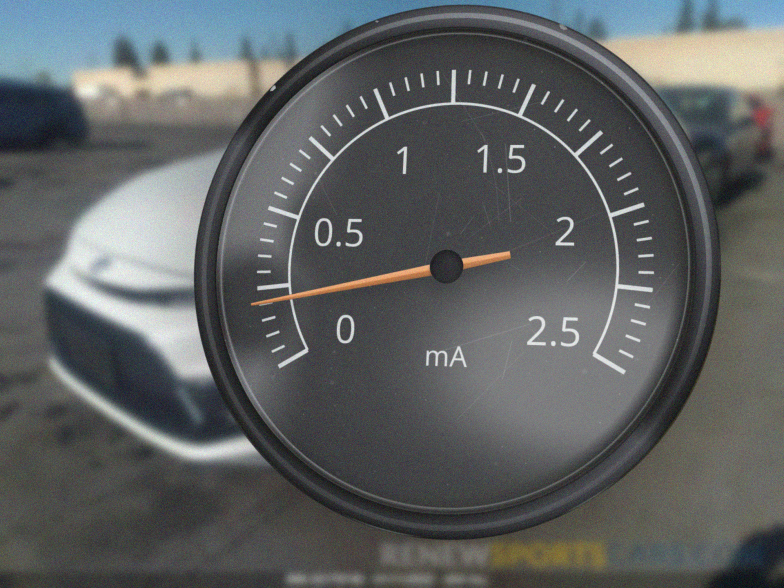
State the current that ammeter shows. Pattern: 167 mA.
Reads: 0.2 mA
